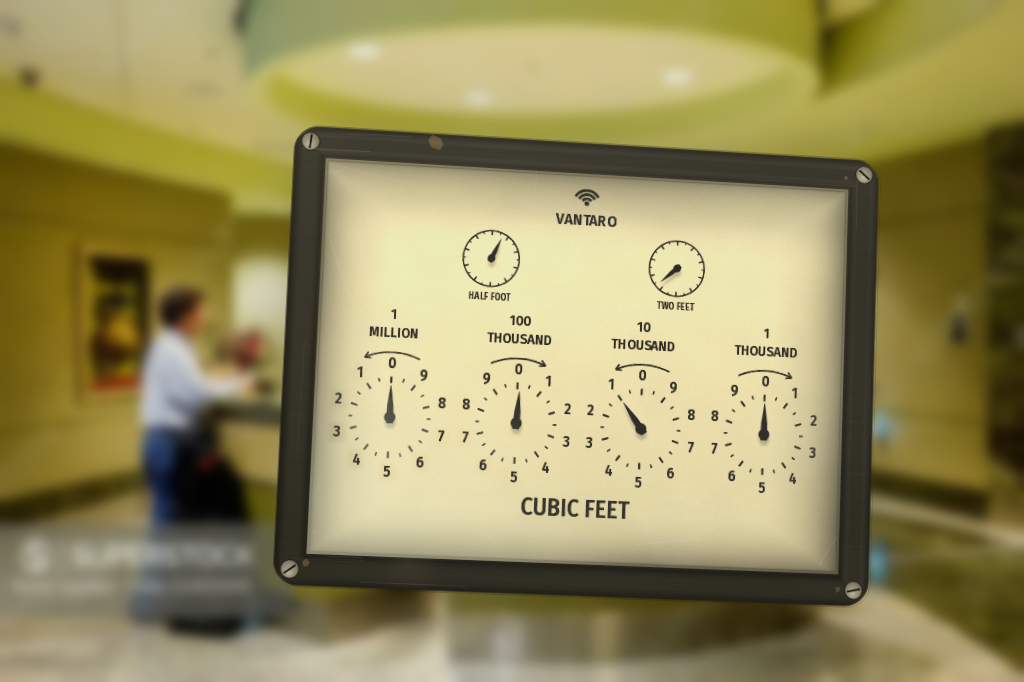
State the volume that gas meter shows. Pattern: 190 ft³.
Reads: 1000 ft³
